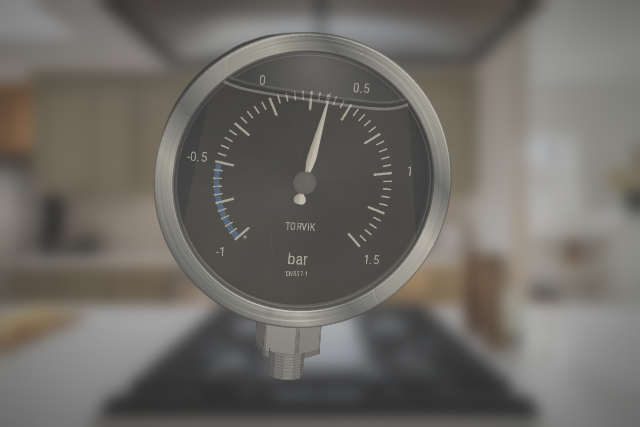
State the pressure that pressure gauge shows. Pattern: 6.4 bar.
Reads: 0.35 bar
